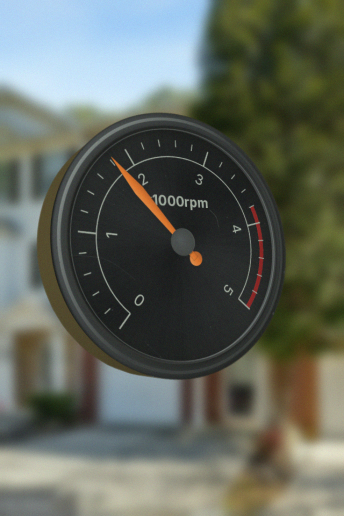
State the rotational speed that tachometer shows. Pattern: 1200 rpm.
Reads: 1800 rpm
